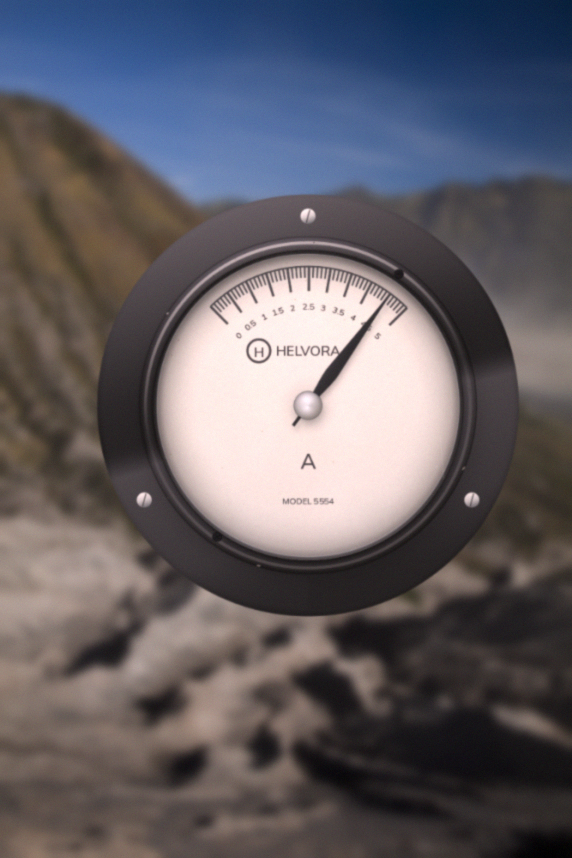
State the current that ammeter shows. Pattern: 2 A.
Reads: 4.5 A
